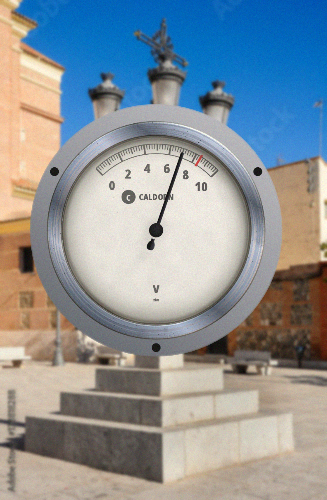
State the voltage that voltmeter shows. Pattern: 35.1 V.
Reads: 7 V
